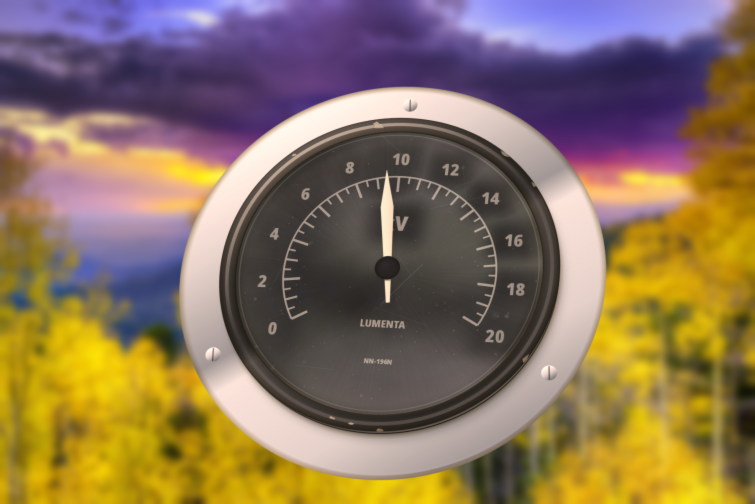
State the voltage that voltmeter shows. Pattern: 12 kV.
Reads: 9.5 kV
